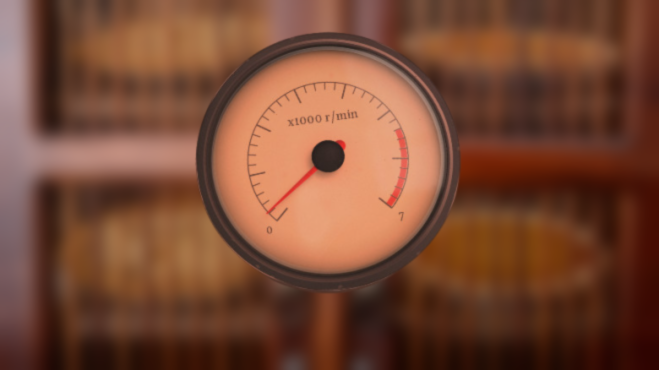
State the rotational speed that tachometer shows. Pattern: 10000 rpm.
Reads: 200 rpm
